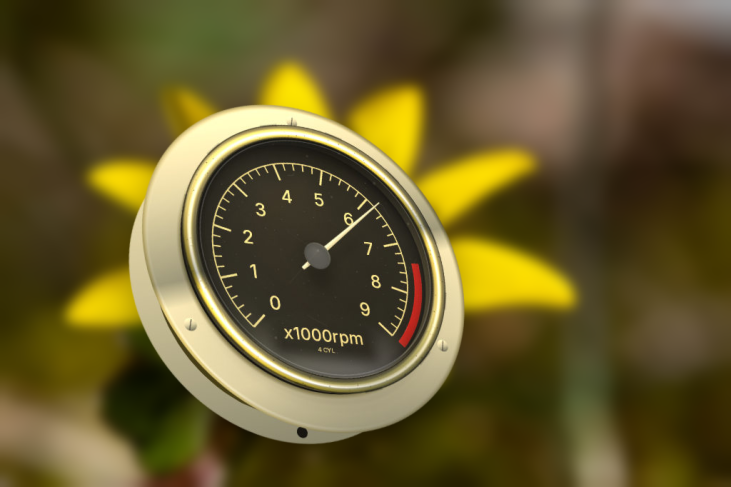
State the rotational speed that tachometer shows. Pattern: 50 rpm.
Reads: 6200 rpm
